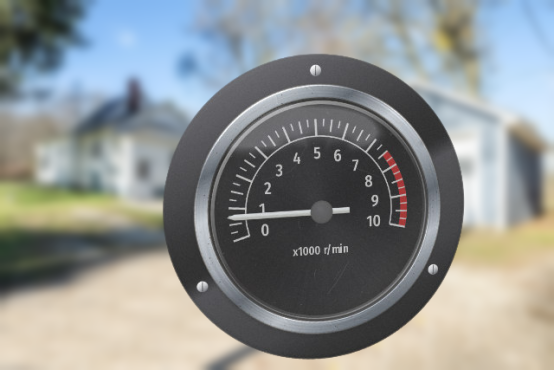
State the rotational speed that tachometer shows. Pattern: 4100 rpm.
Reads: 750 rpm
